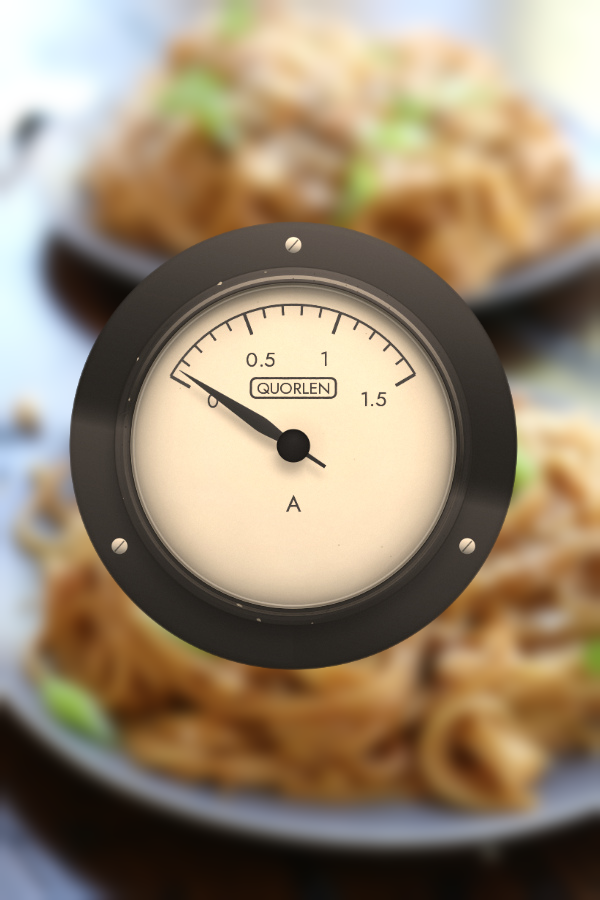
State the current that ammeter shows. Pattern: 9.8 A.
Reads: 0.05 A
